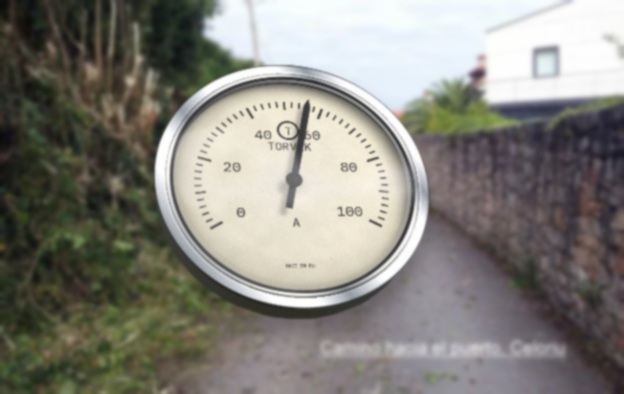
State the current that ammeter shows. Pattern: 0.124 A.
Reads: 56 A
